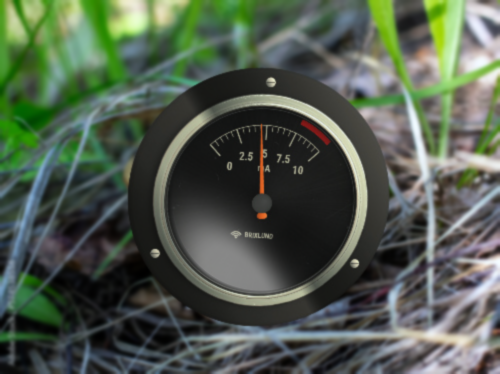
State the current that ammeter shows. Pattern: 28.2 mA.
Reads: 4.5 mA
